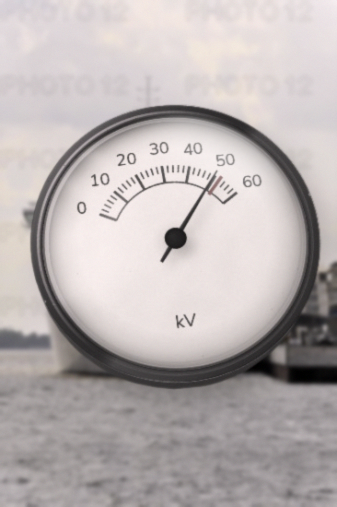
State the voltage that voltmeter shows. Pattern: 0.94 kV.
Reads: 50 kV
